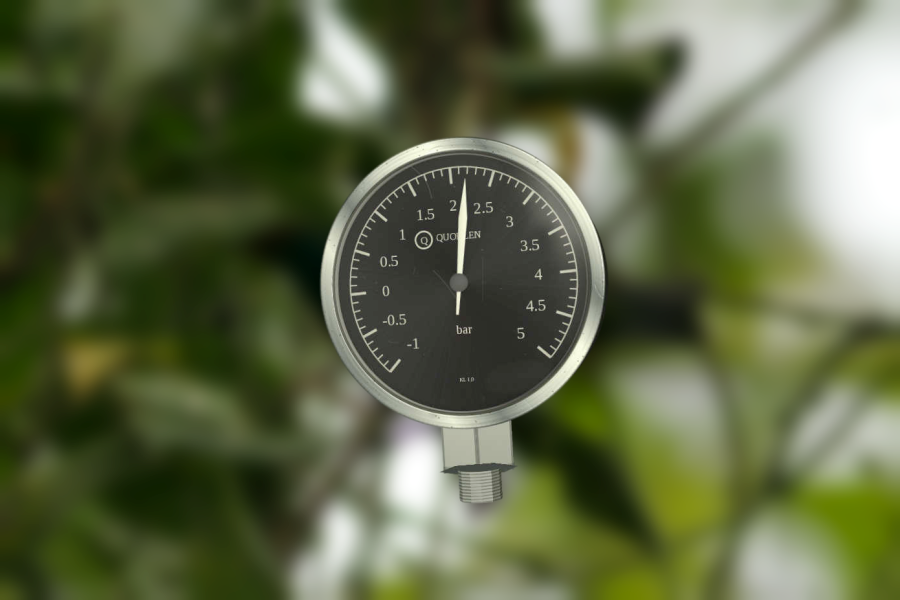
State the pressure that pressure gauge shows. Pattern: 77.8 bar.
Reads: 2.2 bar
